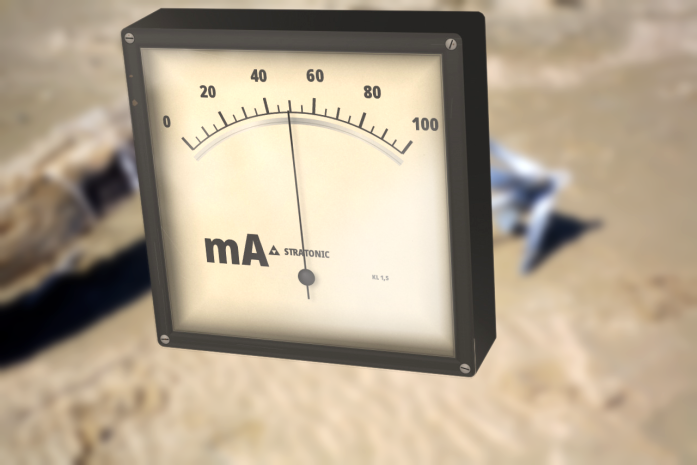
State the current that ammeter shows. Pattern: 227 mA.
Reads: 50 mA
